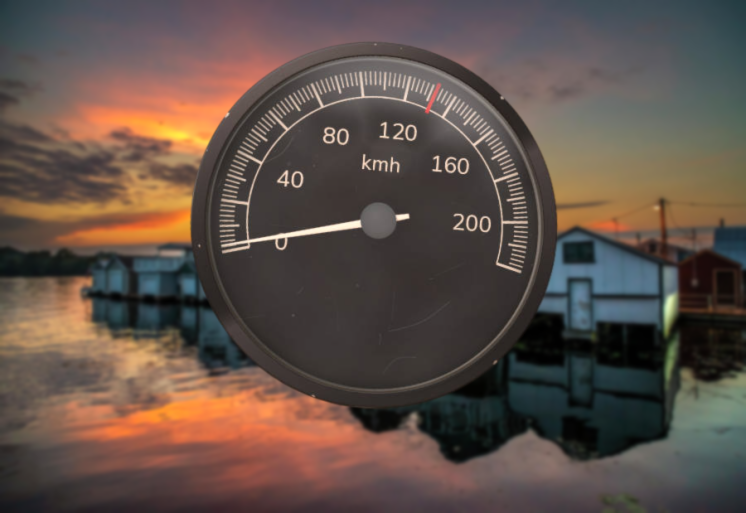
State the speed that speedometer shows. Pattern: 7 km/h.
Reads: 2 km/h
